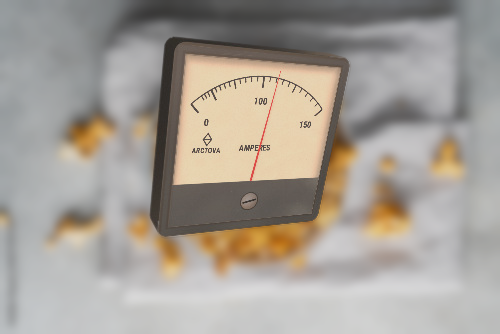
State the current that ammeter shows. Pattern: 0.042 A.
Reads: 110 A
